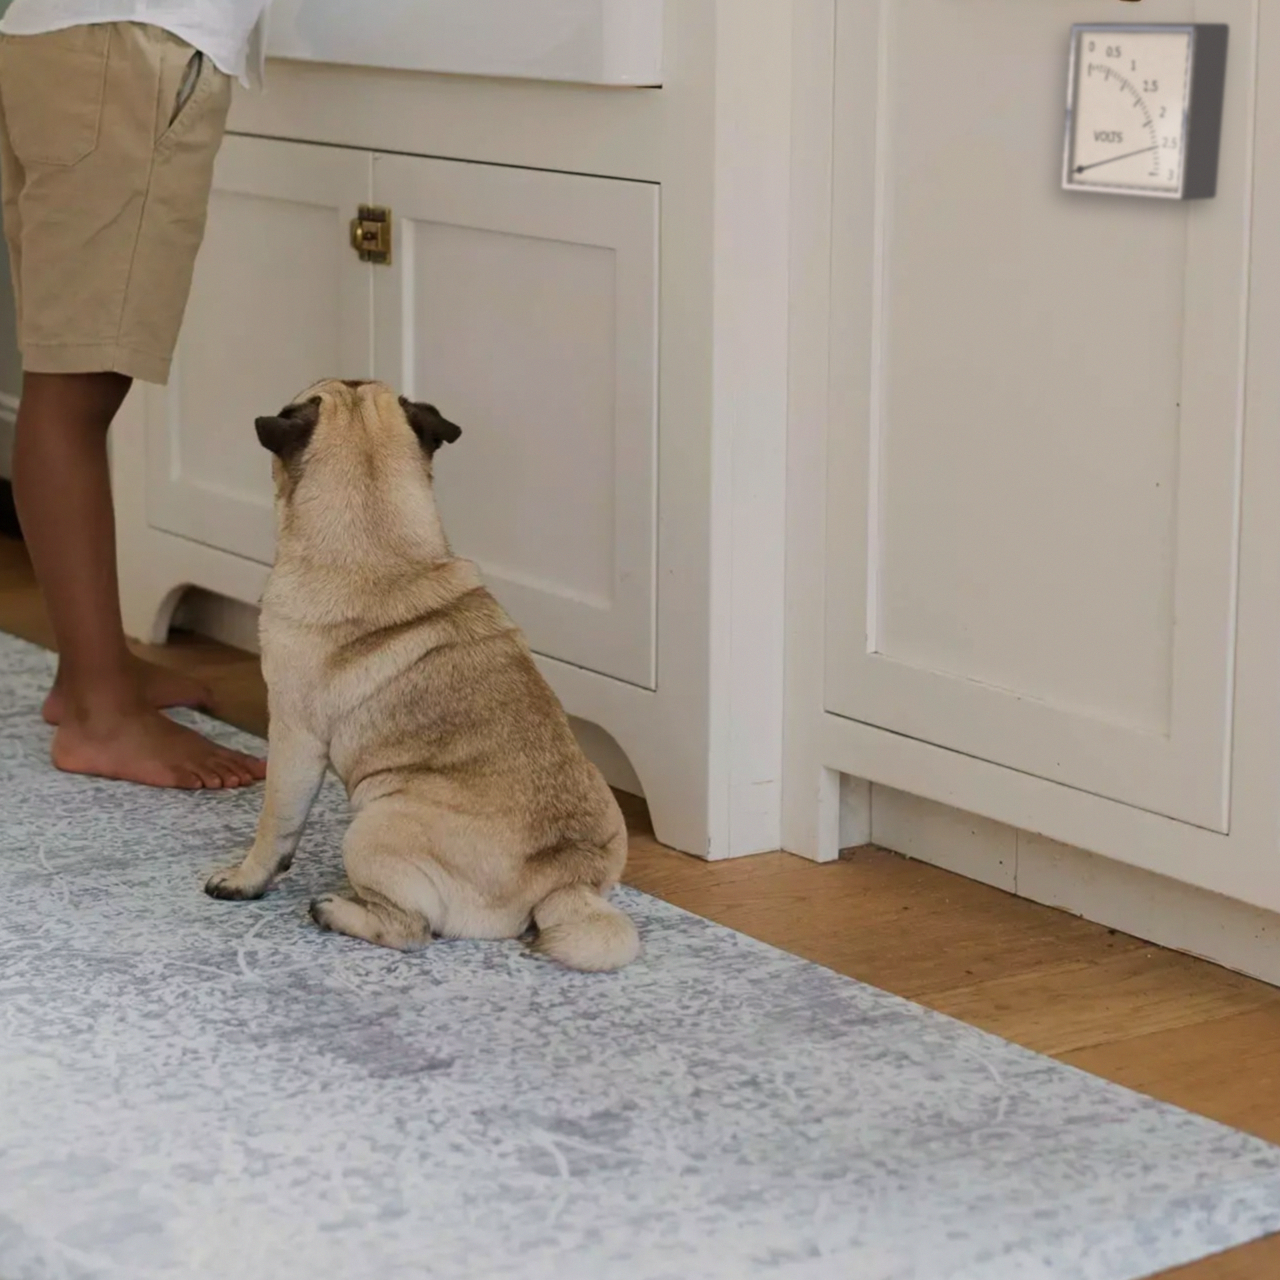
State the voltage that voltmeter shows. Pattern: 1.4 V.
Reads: 2.5 V
